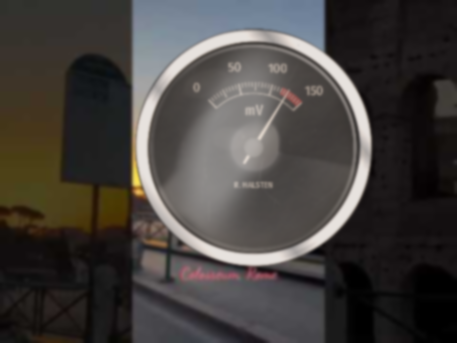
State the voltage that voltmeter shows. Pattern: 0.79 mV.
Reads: 125 mV
